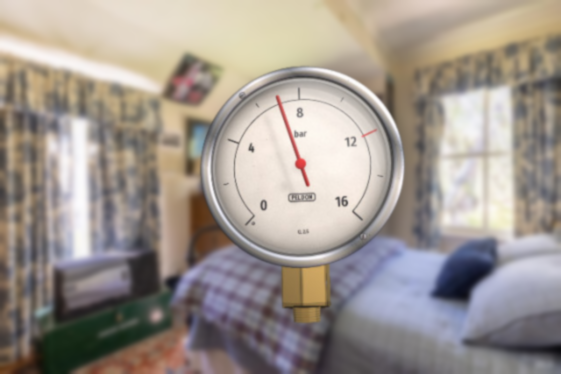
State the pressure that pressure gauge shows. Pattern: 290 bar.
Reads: 7 bar
